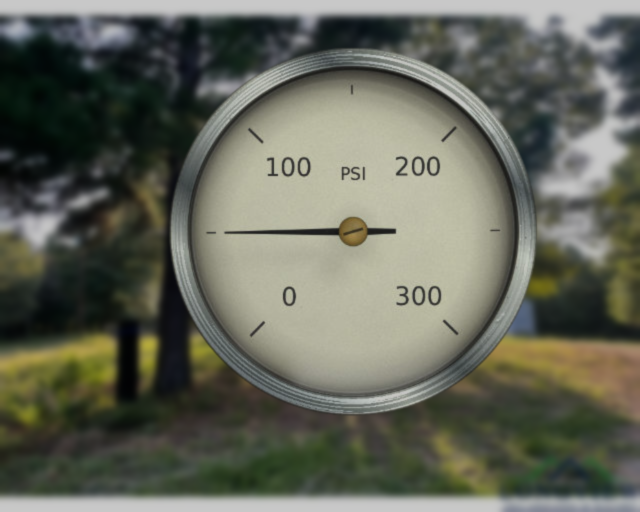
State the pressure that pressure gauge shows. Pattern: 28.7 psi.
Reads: 50 psi
